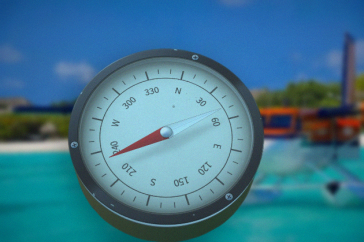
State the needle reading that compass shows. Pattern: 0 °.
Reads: 230 °
